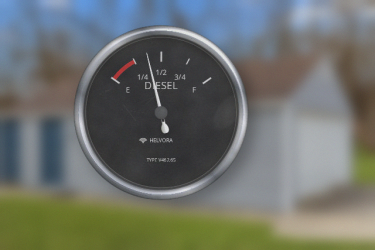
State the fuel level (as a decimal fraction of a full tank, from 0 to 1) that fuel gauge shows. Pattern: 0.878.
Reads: 0.375
